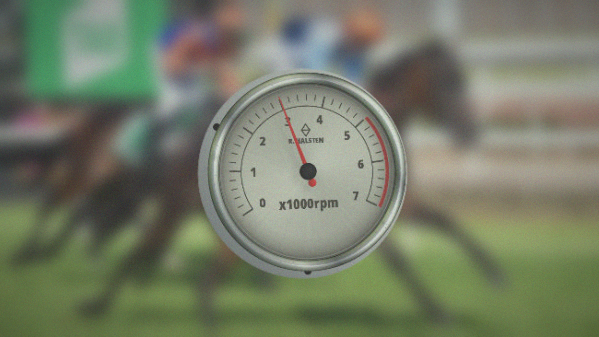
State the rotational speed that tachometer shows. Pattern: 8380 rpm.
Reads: 3000 rpm
